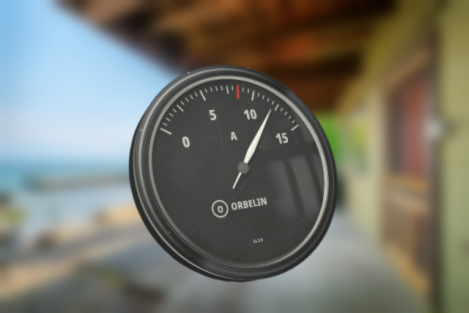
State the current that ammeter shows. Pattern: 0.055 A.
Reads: 12 A
